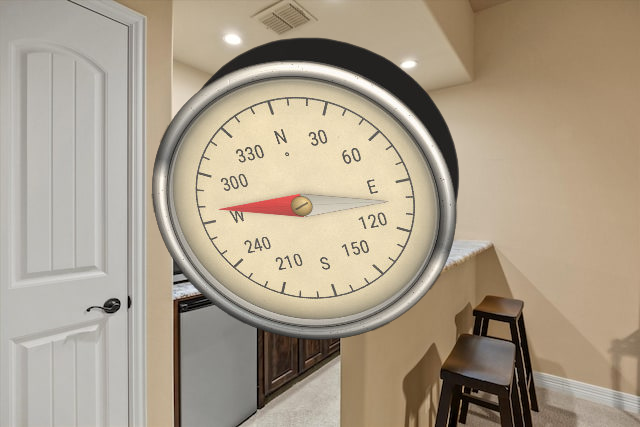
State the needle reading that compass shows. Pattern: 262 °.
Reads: 280 °
